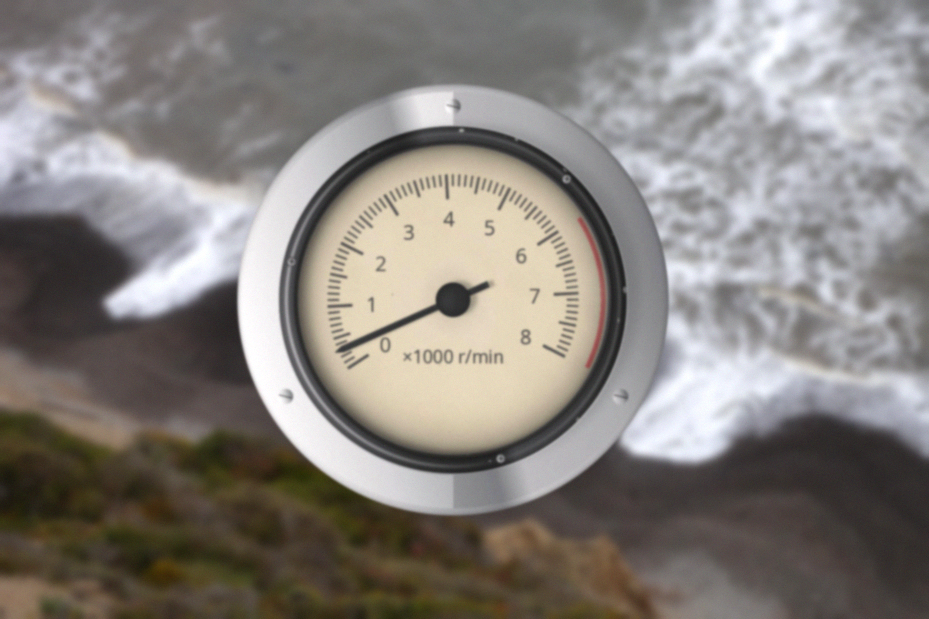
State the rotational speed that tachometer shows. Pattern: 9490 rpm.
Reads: 300 rpm
